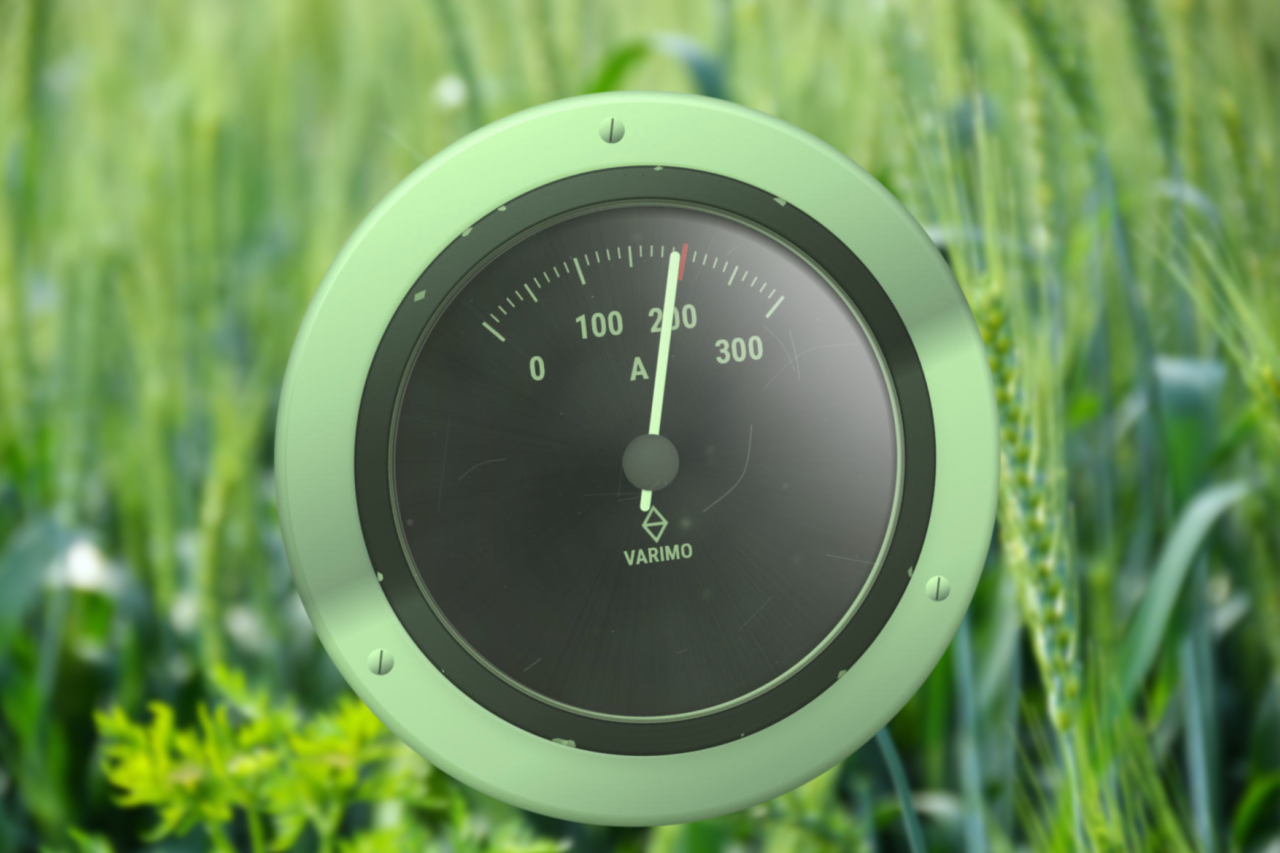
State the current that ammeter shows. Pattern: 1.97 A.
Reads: 190 A
